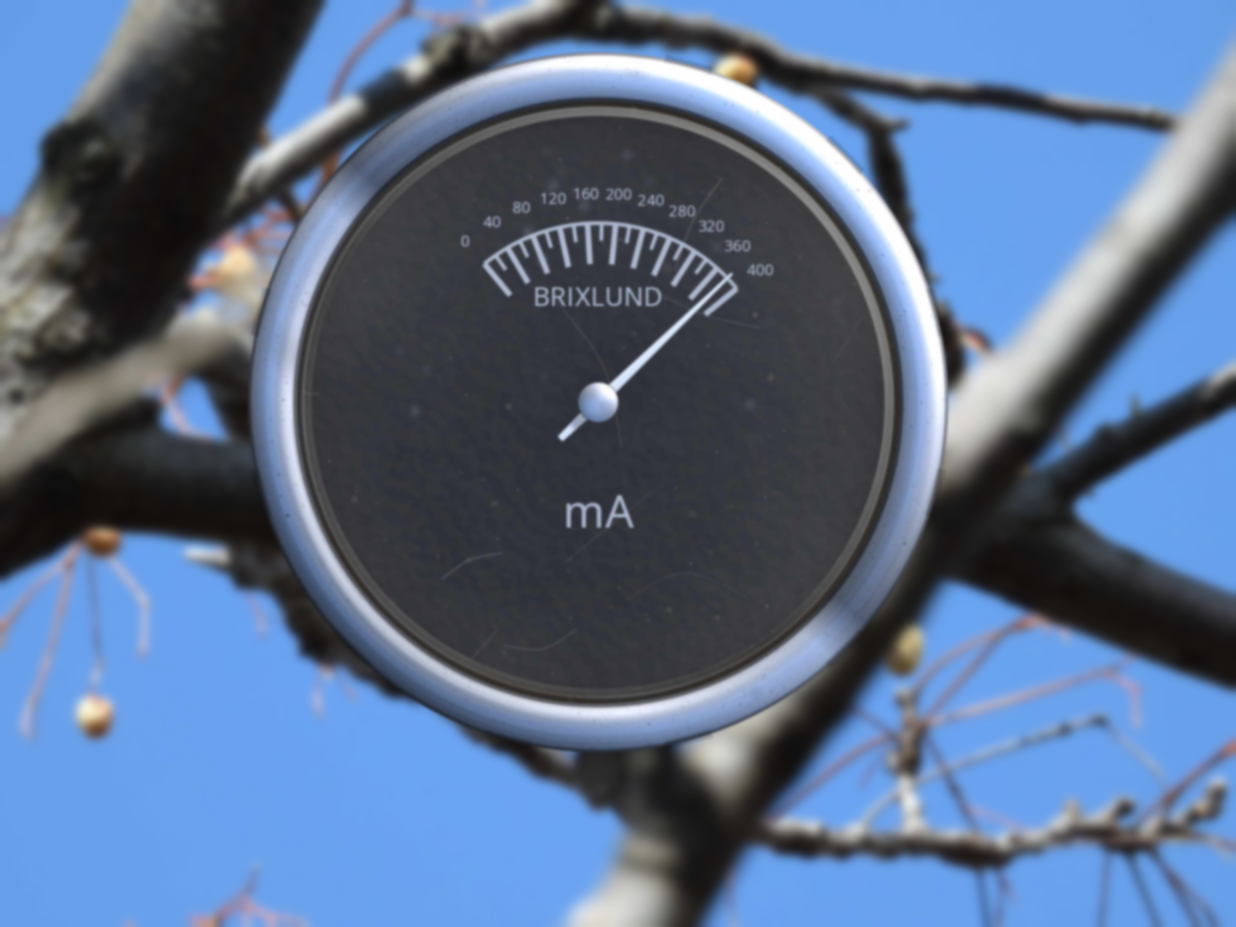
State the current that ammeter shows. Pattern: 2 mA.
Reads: 380 mA
